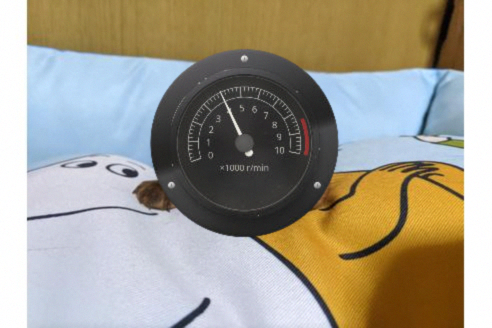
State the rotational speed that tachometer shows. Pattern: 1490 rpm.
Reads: 4000 rpm
